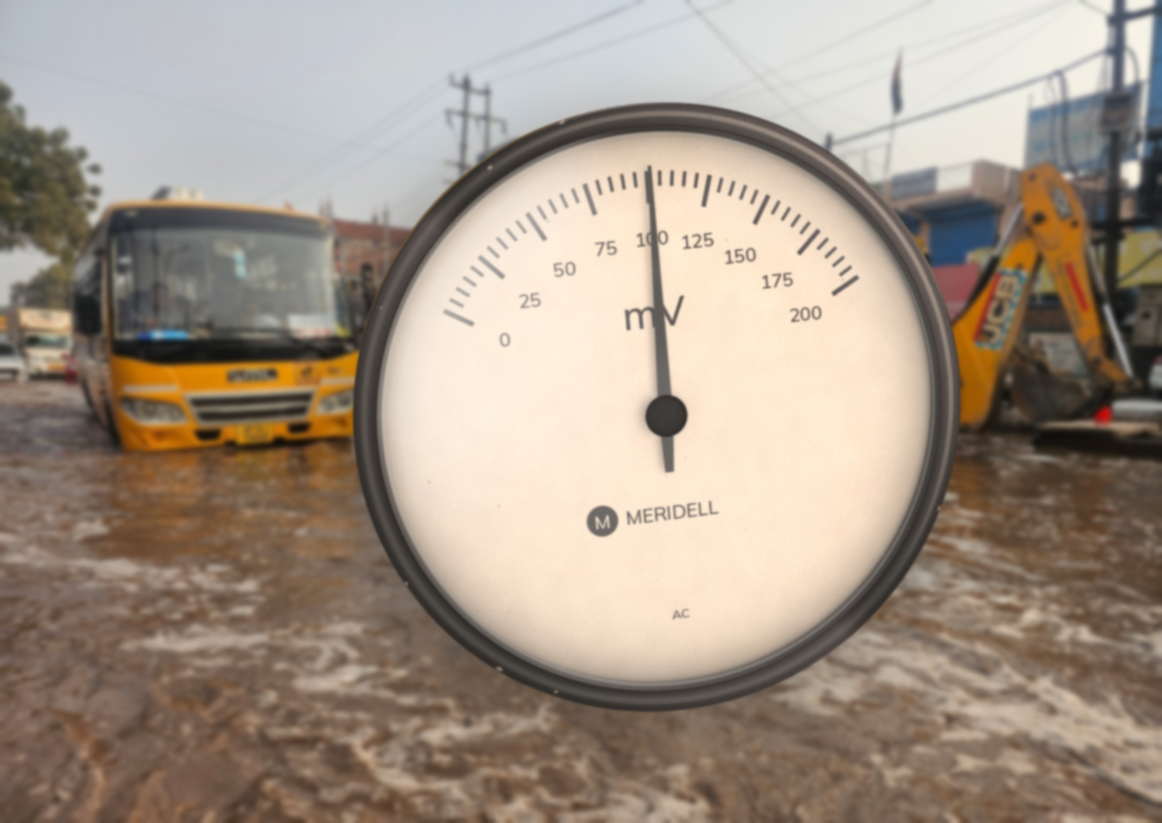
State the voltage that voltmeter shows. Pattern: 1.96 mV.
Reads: 100 mV
